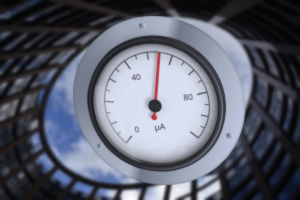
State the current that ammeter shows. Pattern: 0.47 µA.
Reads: 55 µA
